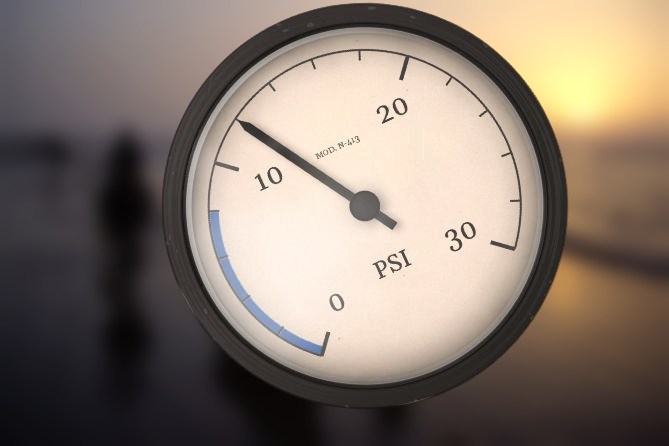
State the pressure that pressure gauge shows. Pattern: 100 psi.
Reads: 12 psi
